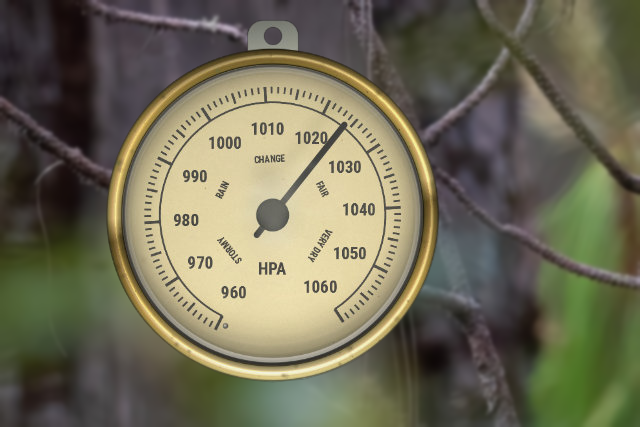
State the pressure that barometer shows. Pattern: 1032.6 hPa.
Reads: 1024 hPa
